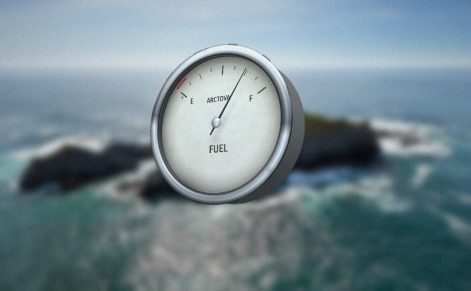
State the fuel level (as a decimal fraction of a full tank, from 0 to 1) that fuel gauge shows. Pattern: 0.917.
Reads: 0.75
